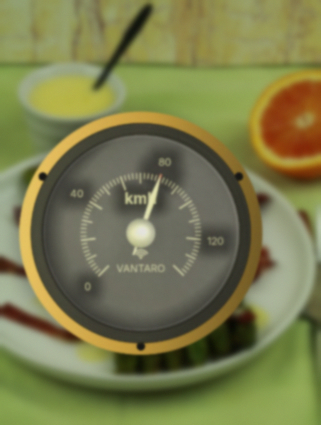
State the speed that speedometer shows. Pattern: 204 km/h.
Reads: 80 km/h
